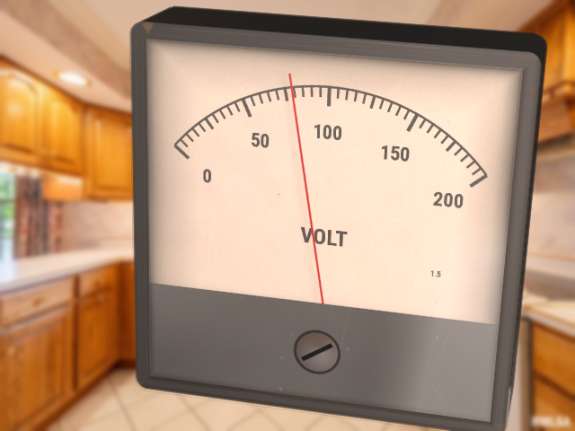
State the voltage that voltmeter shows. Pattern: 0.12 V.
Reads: 80 V
